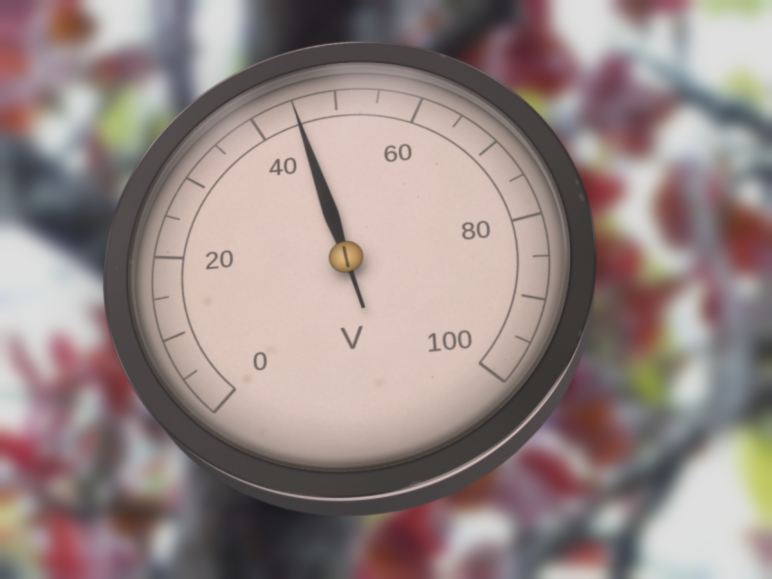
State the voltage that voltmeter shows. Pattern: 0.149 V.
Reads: 45 V
